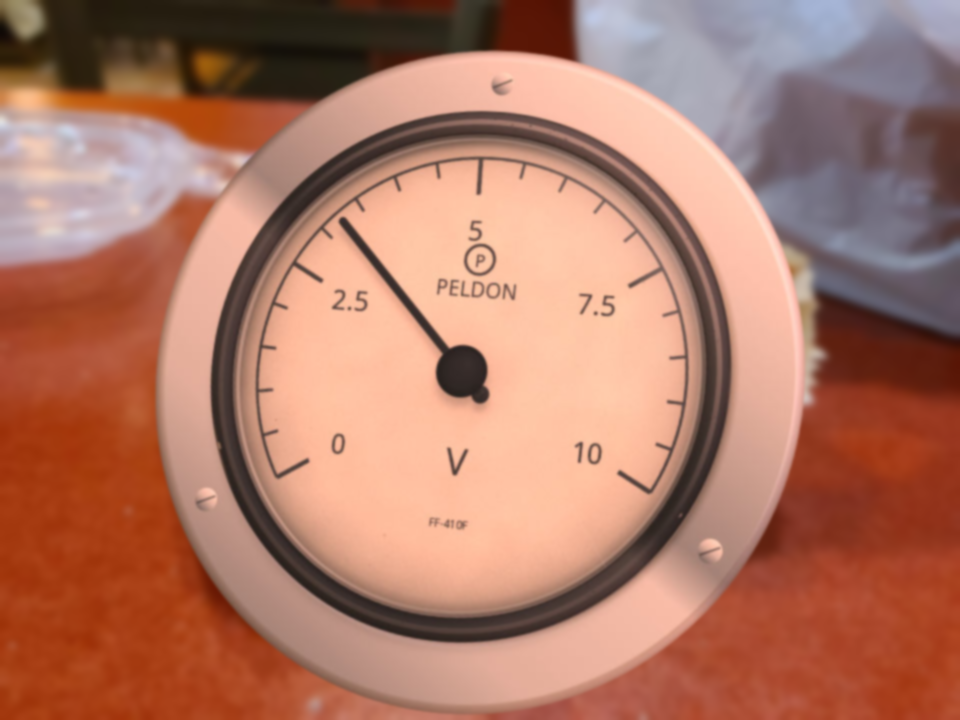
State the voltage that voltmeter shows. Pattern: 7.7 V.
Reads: 3.25 V
